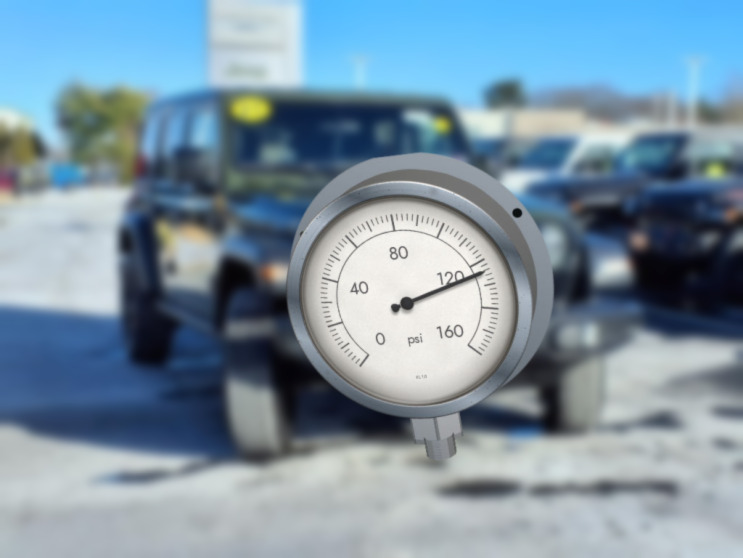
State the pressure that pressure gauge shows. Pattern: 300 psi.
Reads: 124 psi
